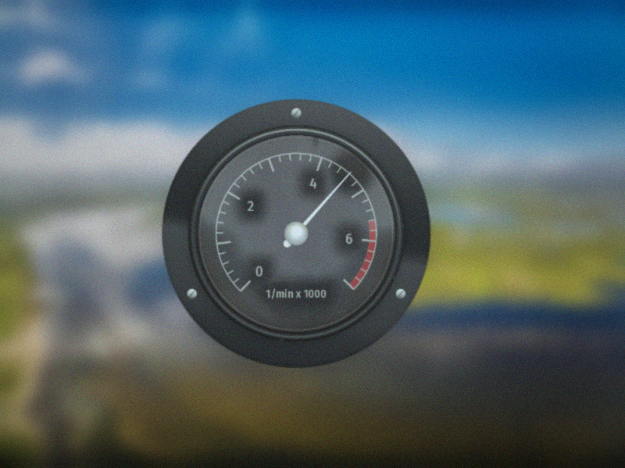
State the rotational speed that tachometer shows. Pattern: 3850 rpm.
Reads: 4600 rpm
